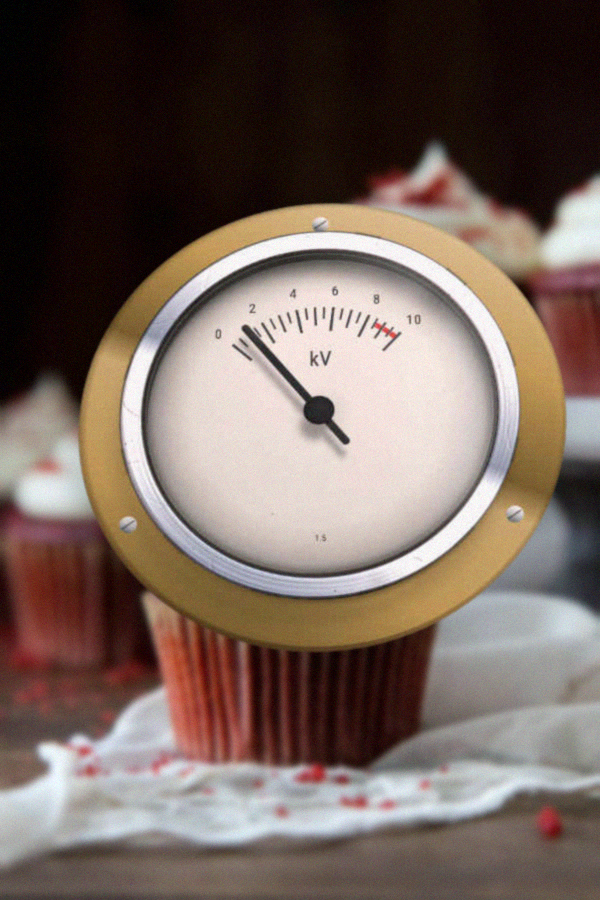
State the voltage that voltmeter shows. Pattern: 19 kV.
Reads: 1 kV
